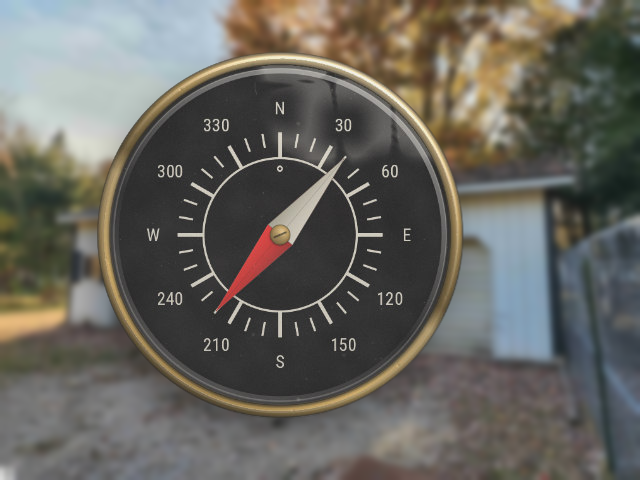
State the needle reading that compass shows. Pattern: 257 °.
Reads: 220 °
